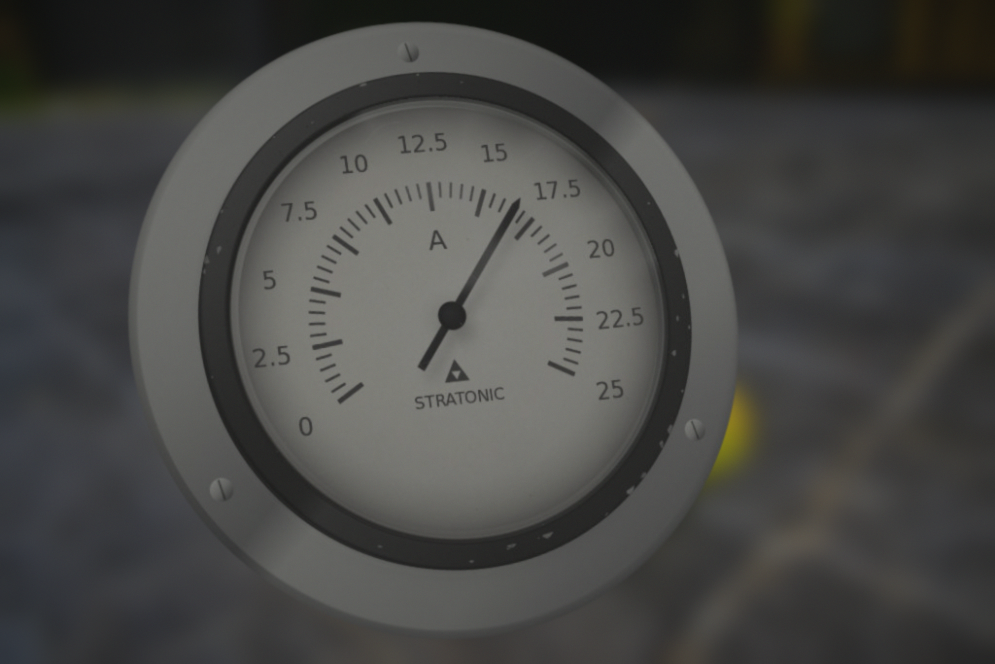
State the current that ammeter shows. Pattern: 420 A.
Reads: 16.5 A
